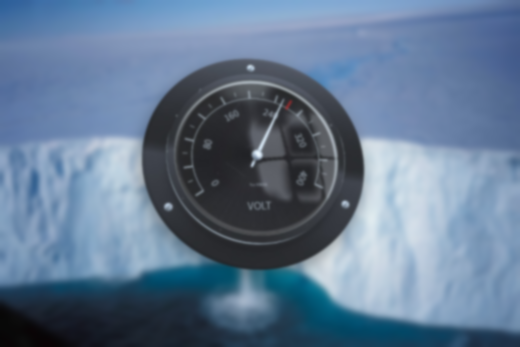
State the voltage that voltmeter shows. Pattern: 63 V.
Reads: 250 V
